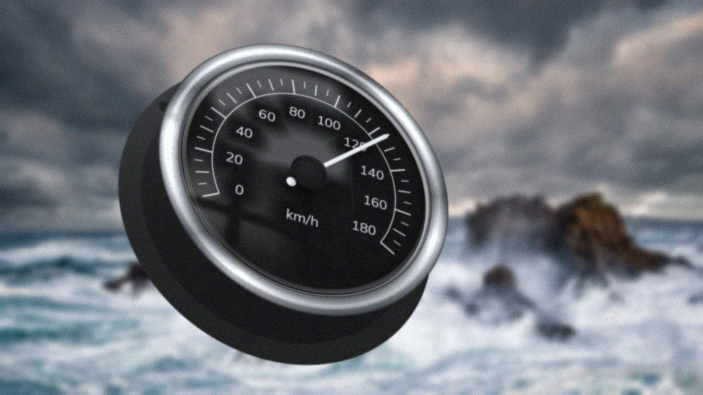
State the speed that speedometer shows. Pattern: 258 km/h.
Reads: 125 km/h
